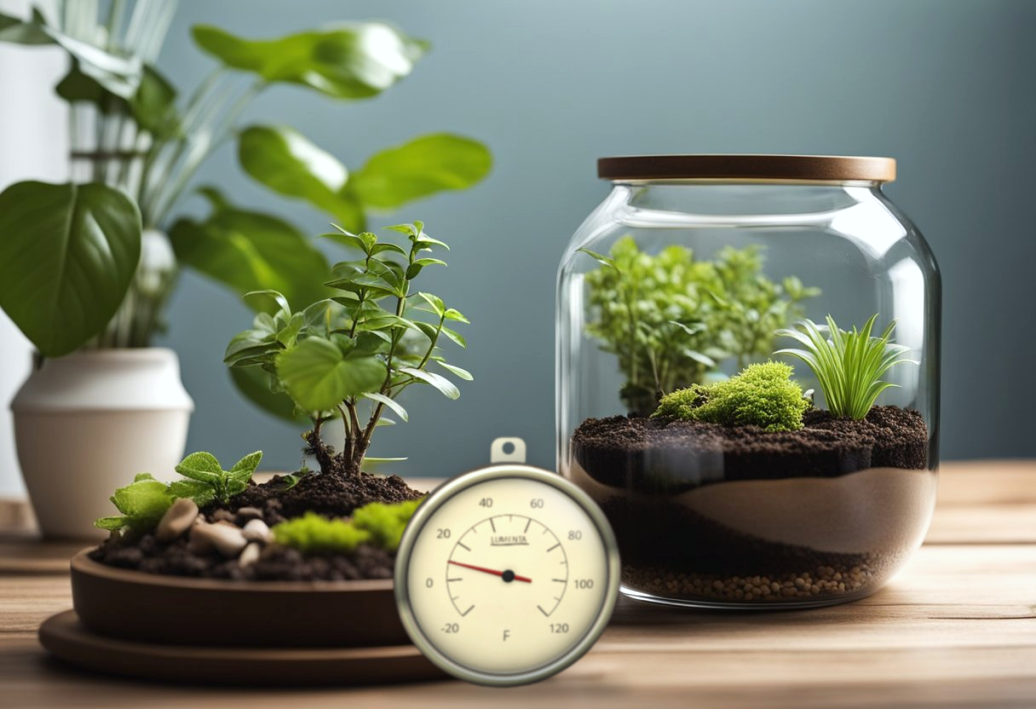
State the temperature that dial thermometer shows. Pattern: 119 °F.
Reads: 10 °F
